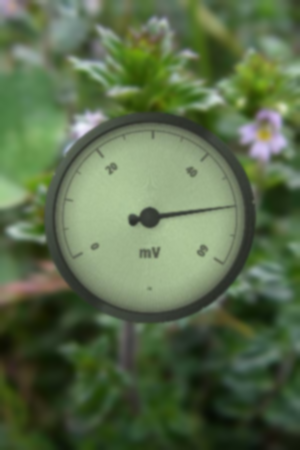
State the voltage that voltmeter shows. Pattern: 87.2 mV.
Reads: 50 mV
